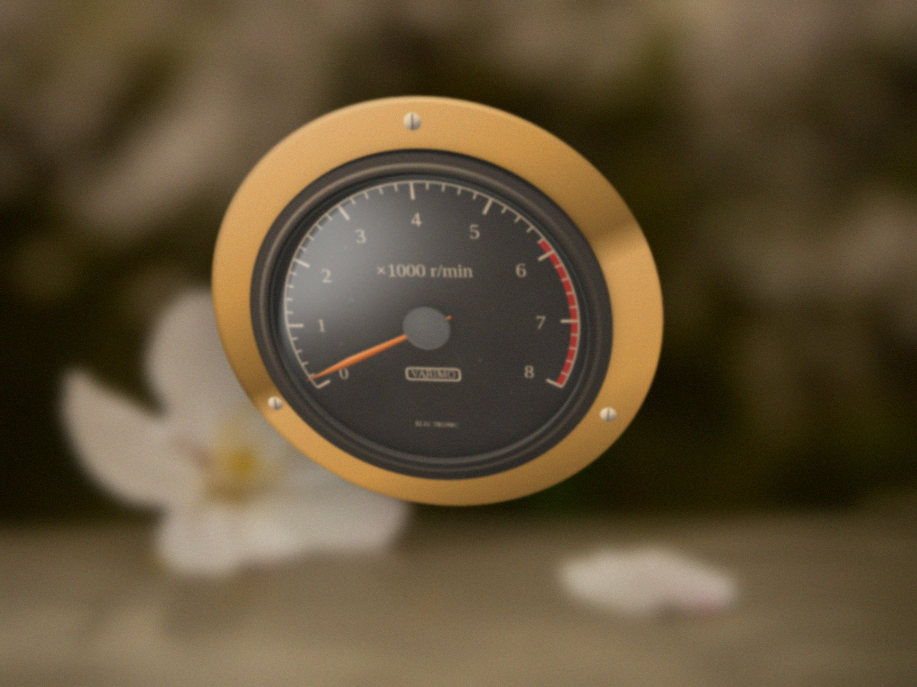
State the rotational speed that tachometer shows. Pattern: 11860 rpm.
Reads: 200 rpm
